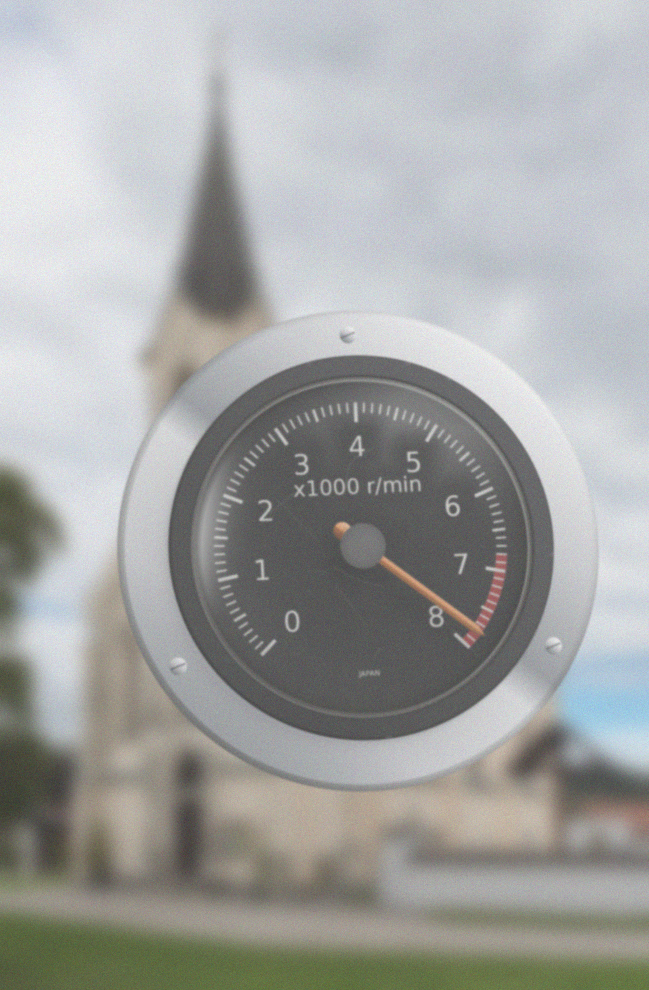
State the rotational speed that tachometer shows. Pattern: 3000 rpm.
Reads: 7800 rpm
